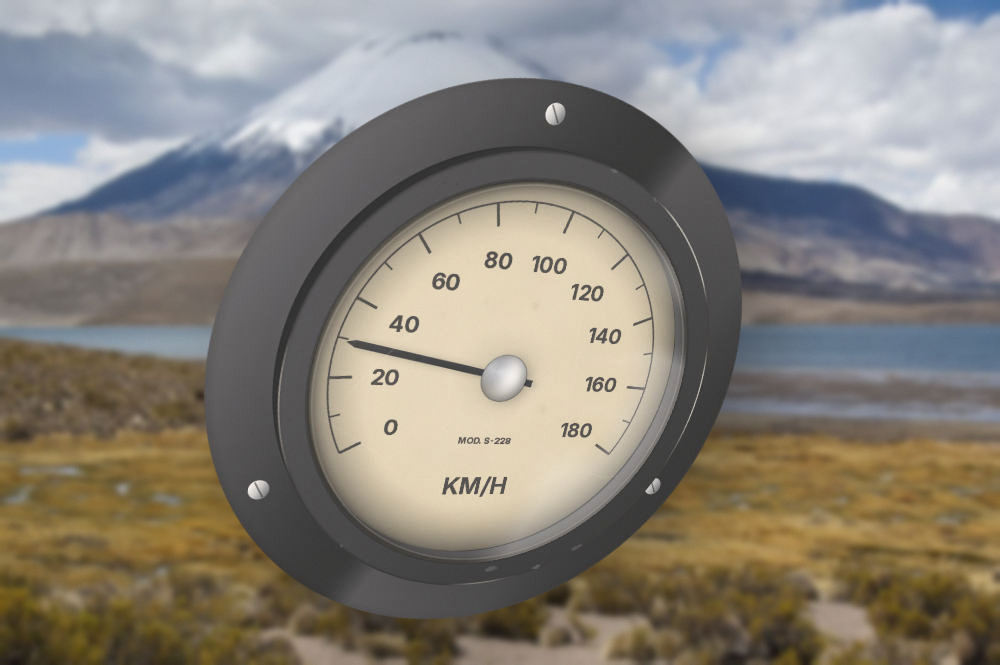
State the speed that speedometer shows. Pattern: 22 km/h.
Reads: 30 km/h
